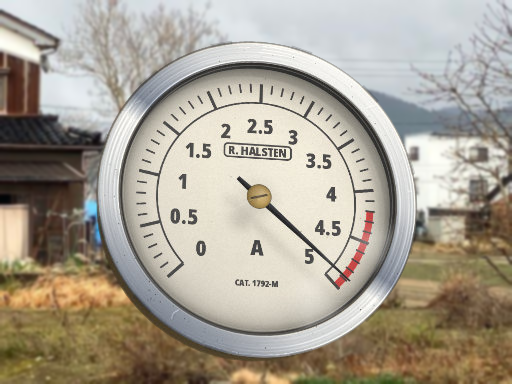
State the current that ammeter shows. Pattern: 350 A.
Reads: 4.9 A
